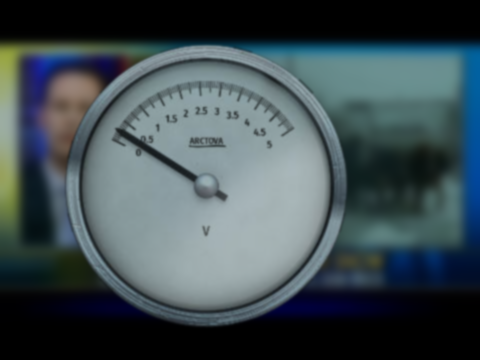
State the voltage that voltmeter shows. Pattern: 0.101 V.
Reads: 0.25 V
